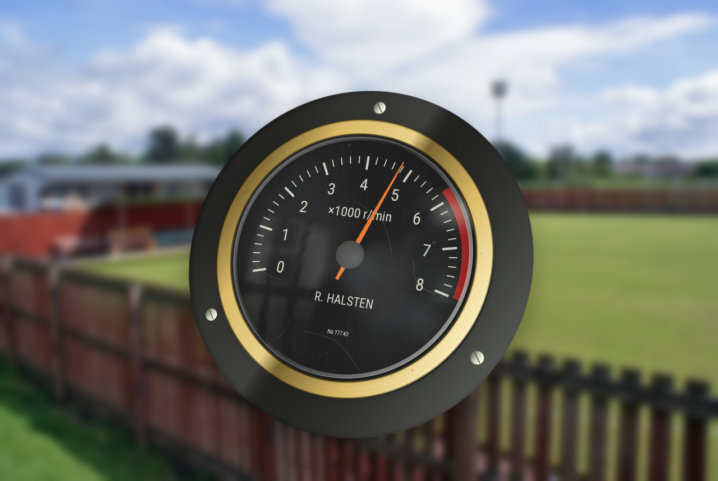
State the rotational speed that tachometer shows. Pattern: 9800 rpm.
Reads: 4800 rpm
